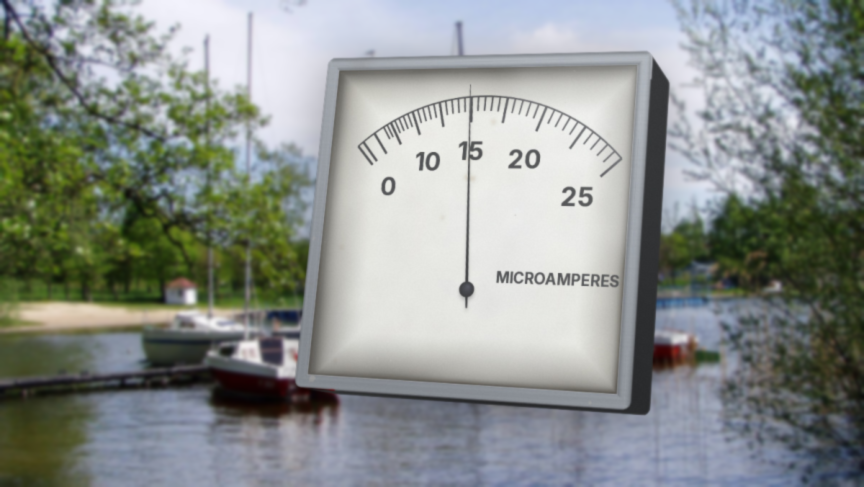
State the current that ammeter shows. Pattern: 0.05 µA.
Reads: 15 µA
